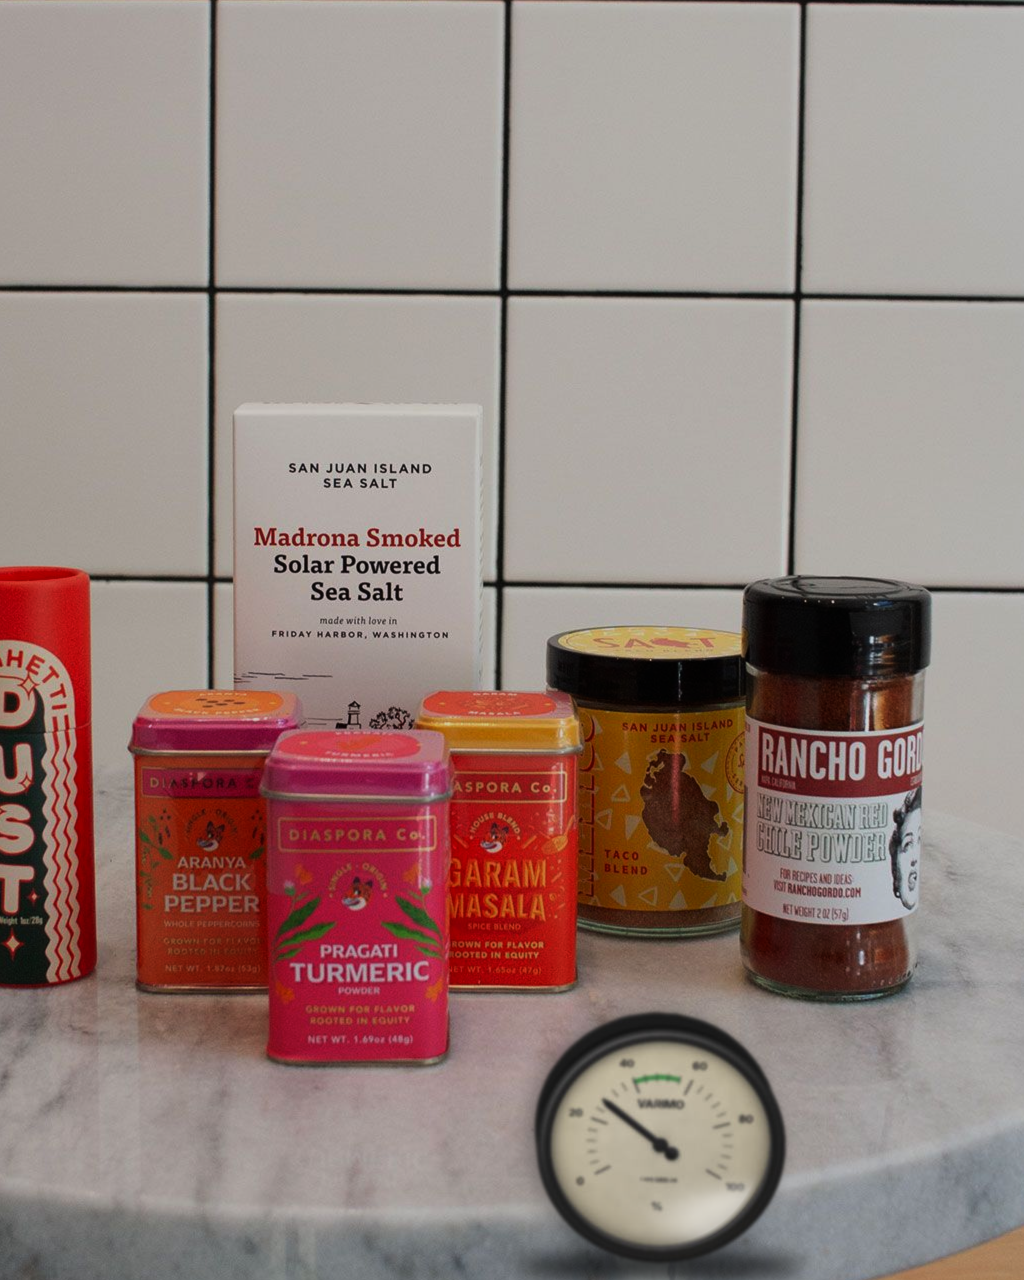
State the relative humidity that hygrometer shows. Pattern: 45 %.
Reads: 28 %
